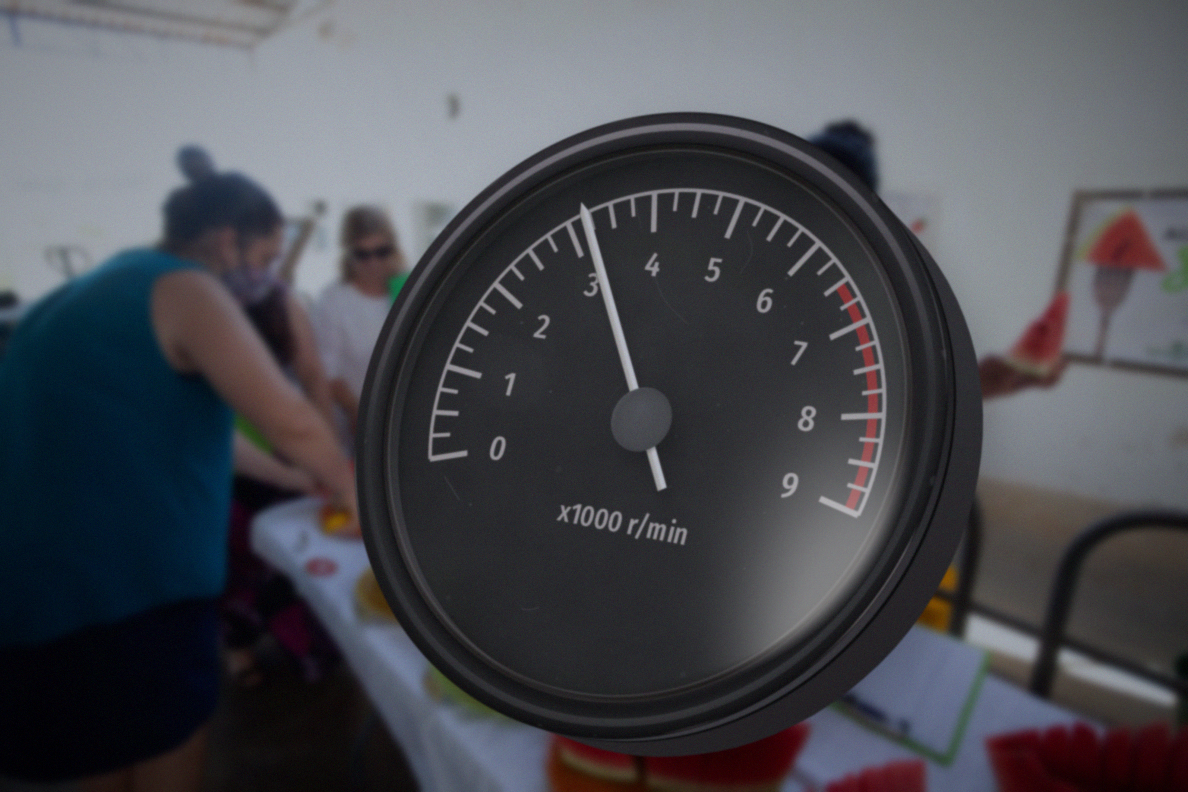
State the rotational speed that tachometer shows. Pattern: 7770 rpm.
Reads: 3250 rpm
